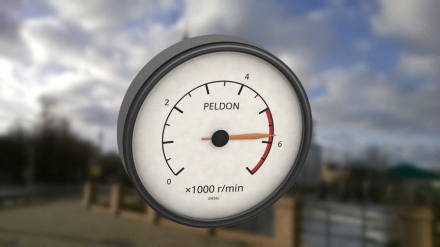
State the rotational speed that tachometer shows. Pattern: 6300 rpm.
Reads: 5750 rpm
